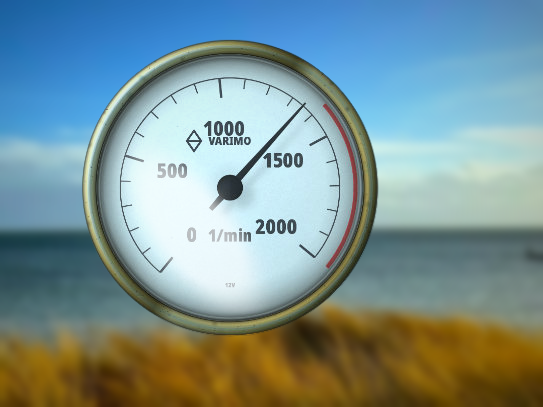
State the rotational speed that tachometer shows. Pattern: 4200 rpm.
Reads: 1350 rpm
